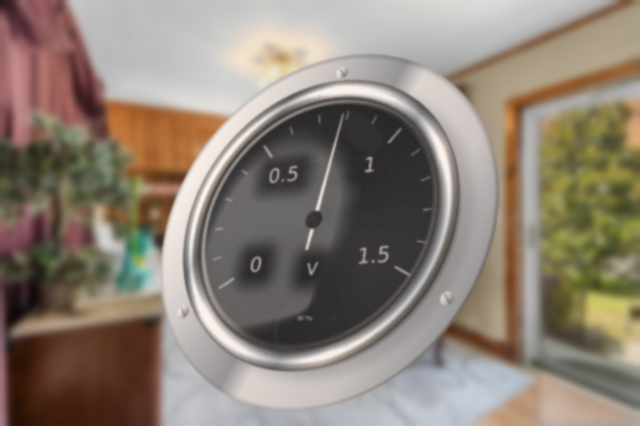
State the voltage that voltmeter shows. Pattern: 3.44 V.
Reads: 0.8 V
